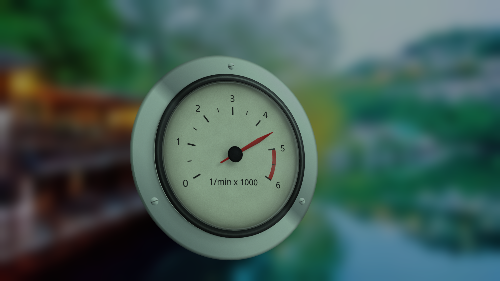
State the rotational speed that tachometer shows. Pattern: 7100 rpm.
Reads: 4500 rpm
